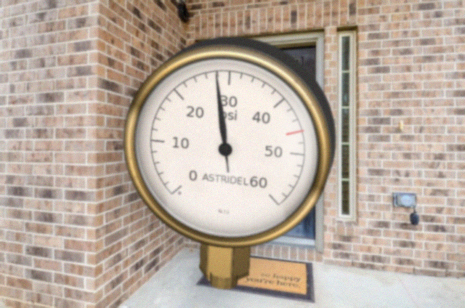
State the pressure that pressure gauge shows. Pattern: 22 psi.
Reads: 28 psi
